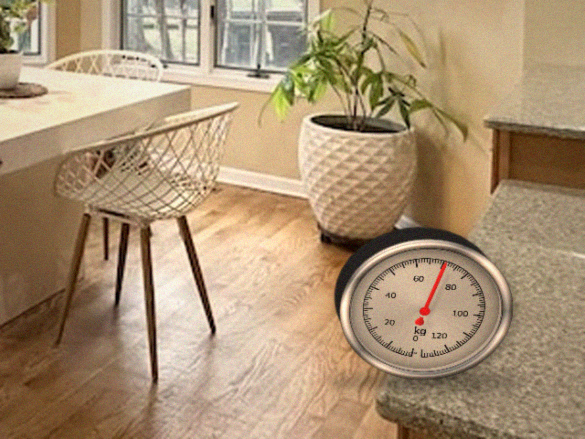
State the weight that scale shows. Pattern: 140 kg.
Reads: 70 kg
